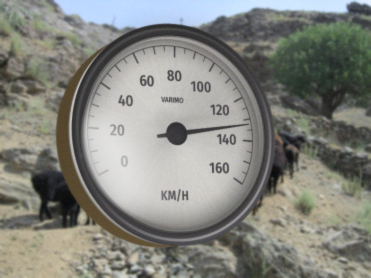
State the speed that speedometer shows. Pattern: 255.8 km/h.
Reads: 132.5 km/h
